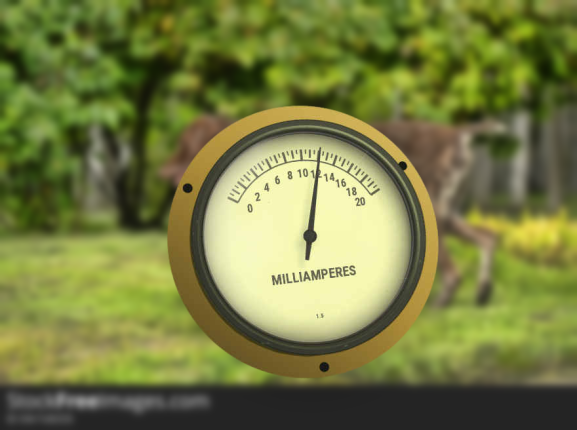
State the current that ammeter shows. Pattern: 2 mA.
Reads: 12 mA
